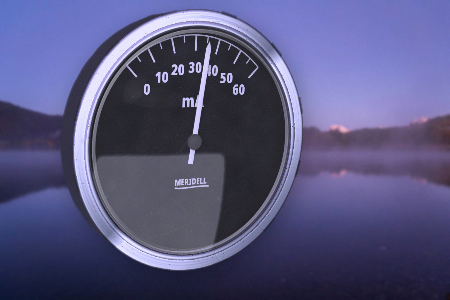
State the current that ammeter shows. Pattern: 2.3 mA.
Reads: 35 mA
